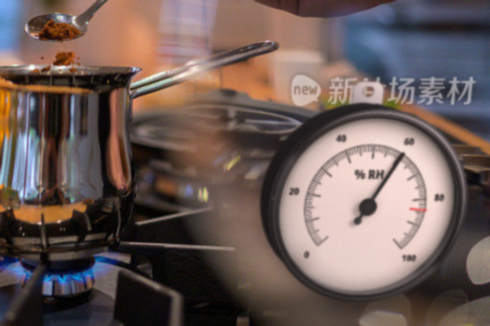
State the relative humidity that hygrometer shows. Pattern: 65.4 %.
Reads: 60 %
